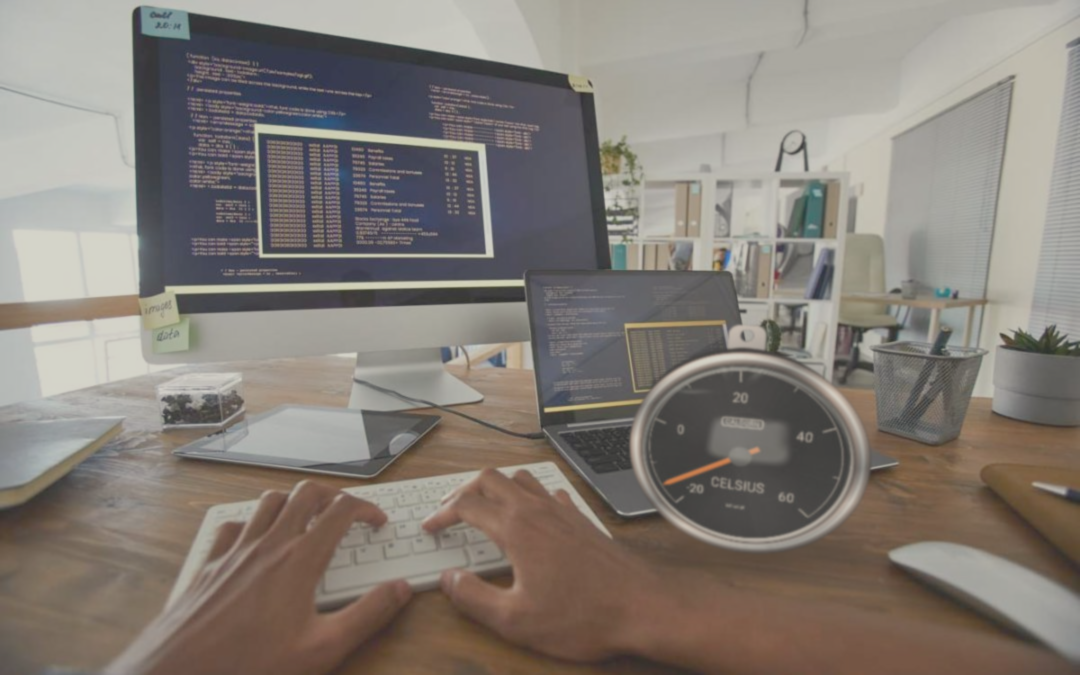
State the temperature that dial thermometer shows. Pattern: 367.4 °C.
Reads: -15 °C
